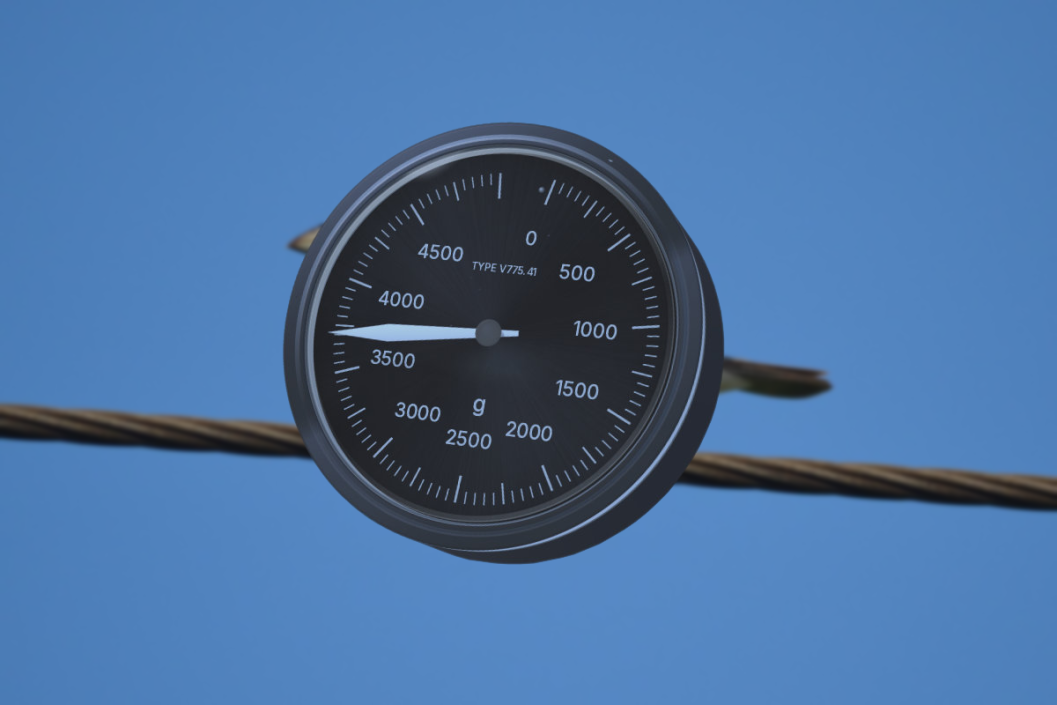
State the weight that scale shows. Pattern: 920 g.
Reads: 3700 g
